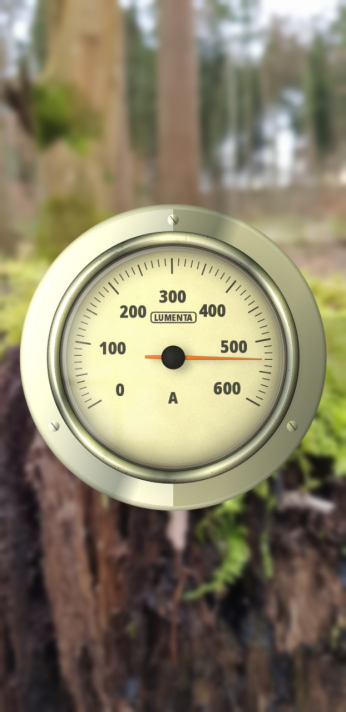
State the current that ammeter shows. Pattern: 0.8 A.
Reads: 530 A
